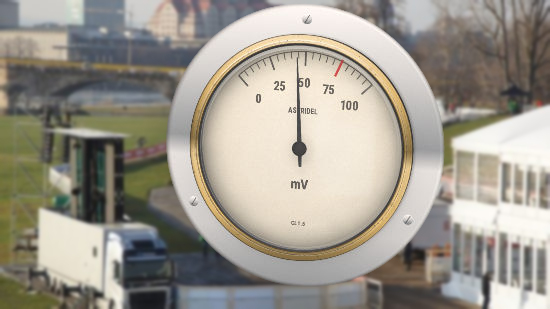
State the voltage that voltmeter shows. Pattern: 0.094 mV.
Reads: 45 mV
